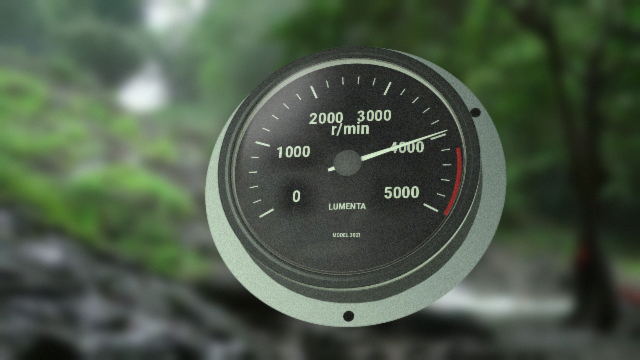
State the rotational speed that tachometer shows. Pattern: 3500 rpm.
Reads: 4000 rpm
